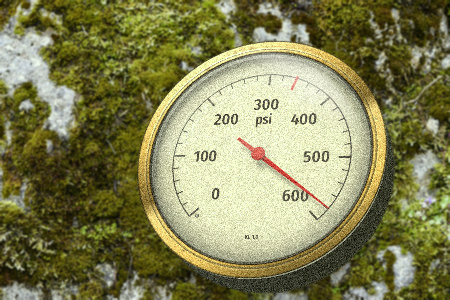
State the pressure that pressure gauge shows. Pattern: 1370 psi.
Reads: 580 psi
